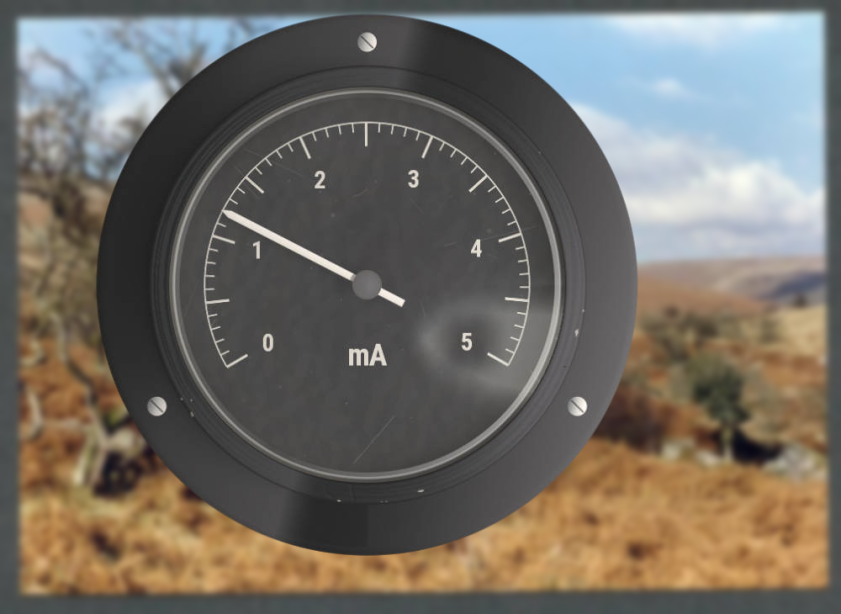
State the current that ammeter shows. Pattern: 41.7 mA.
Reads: 1.2 mA
